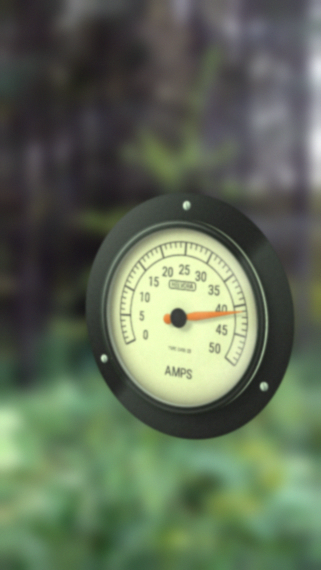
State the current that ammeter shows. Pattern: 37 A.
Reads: 41 A
